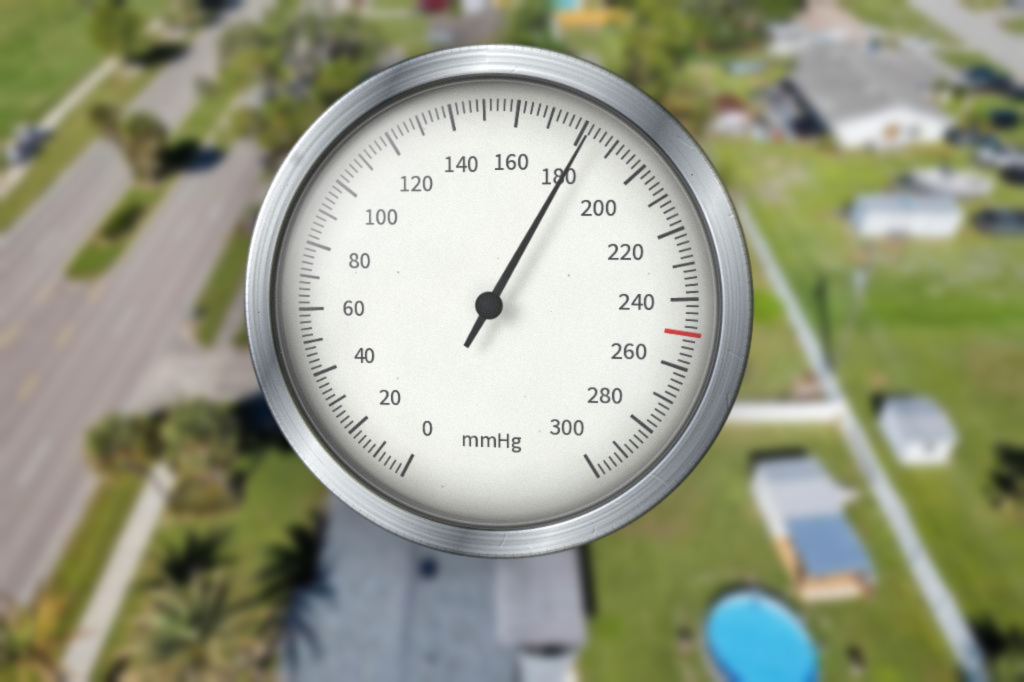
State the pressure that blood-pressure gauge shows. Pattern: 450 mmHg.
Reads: 182 mmHg
